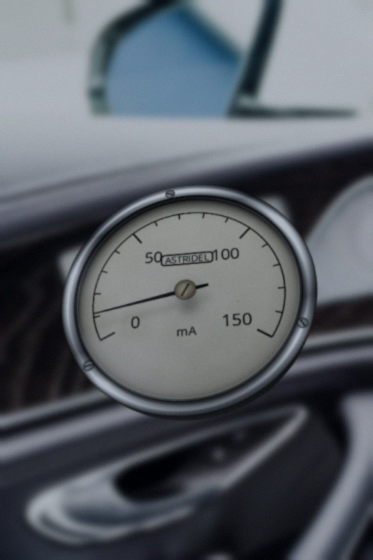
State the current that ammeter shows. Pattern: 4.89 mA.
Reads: 10 mA
